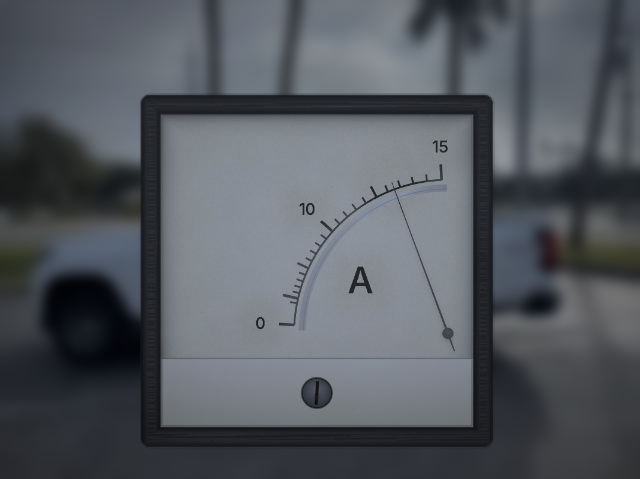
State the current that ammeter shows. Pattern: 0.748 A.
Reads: 13.25 A
